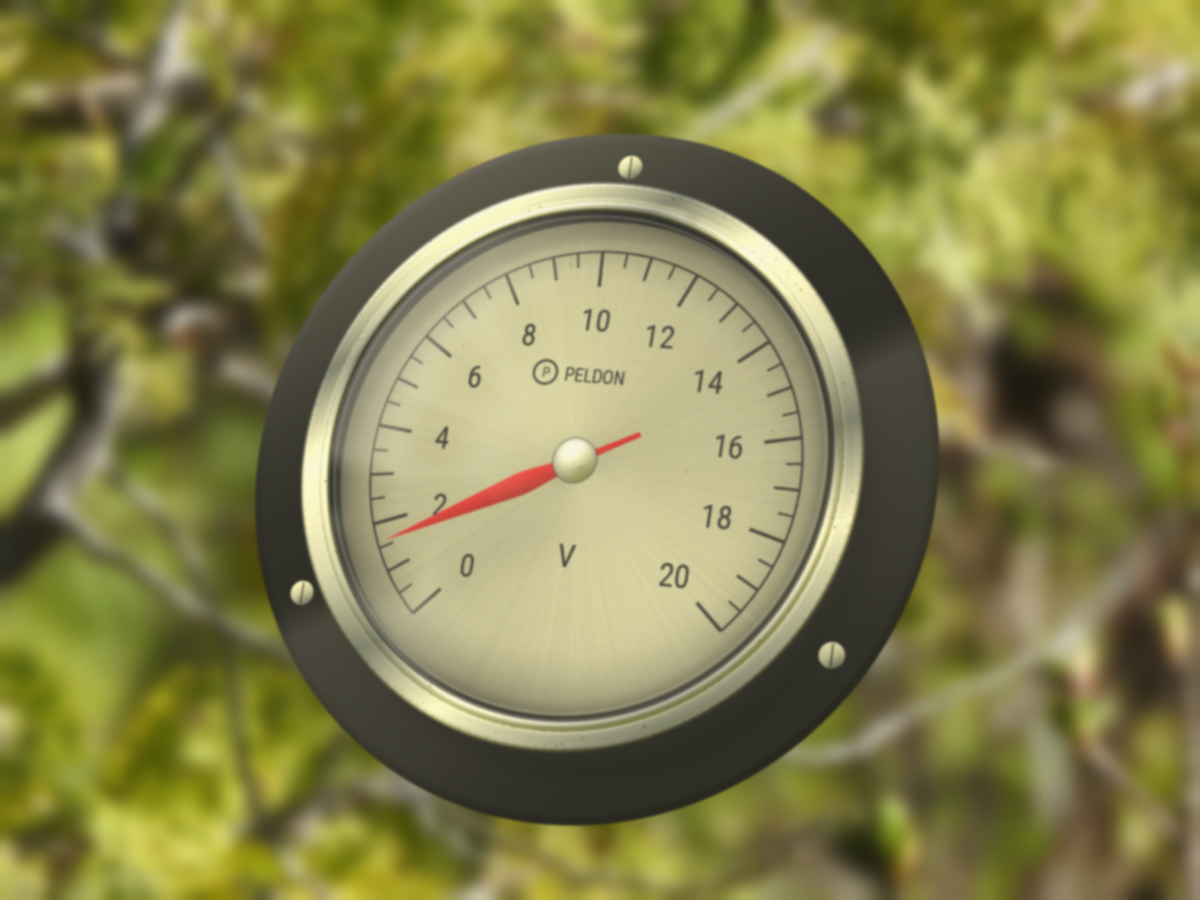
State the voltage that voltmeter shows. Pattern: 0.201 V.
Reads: 1.5 V
